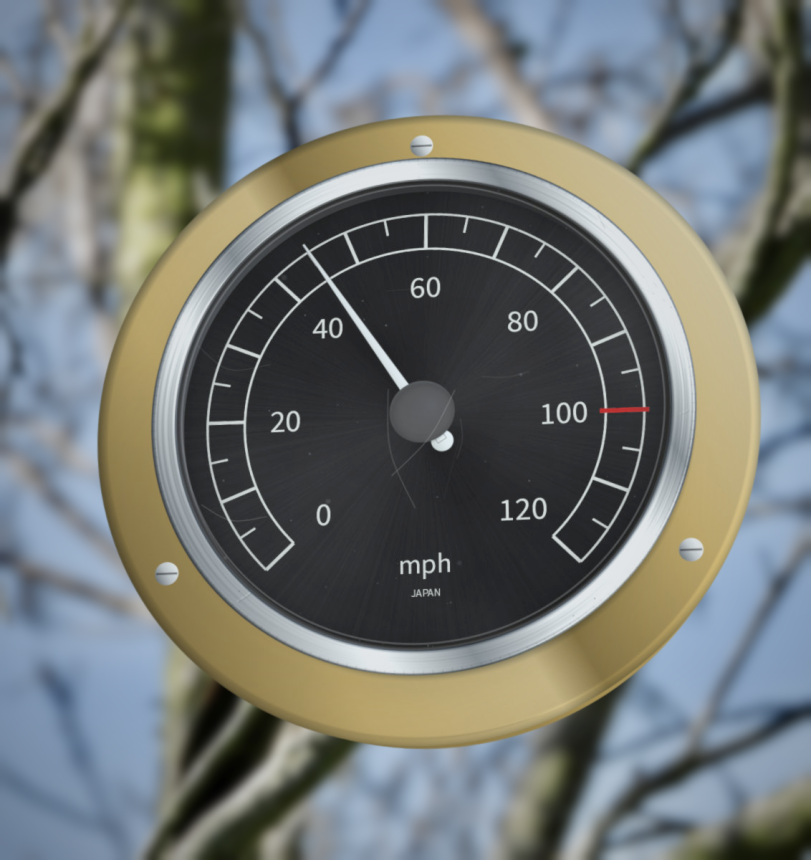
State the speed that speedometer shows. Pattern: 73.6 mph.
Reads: 45 mph
